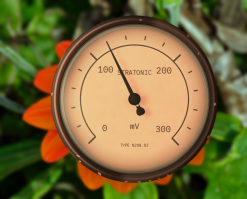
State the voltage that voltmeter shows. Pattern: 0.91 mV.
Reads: 120 mV
